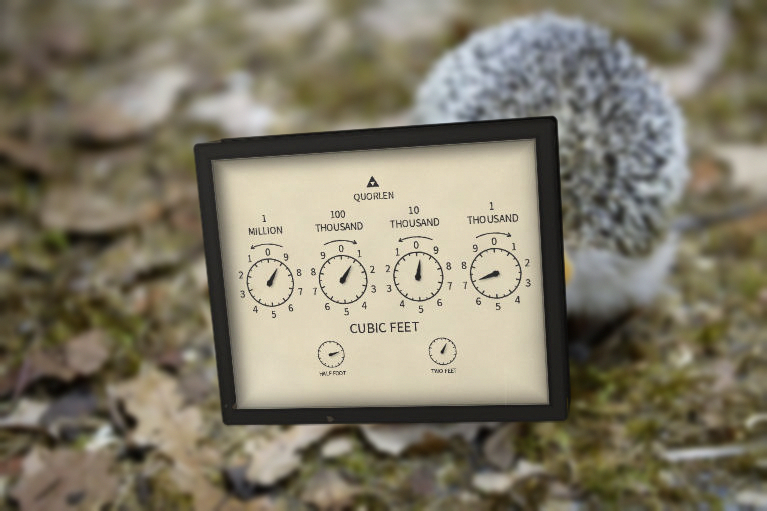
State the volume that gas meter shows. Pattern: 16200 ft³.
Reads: 909700 ft³
